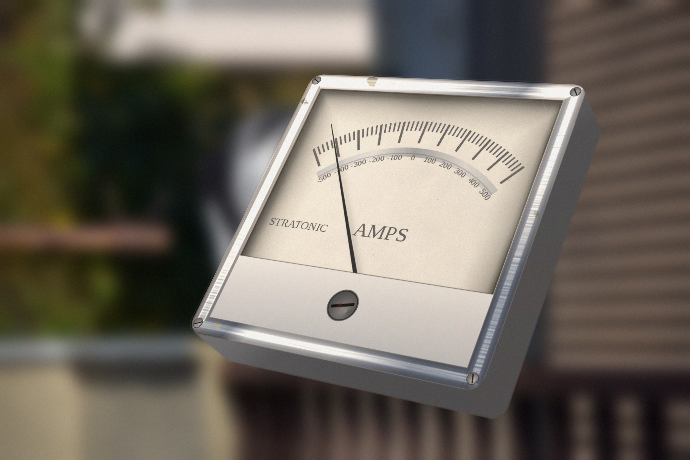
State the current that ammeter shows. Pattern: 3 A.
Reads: -400 A
